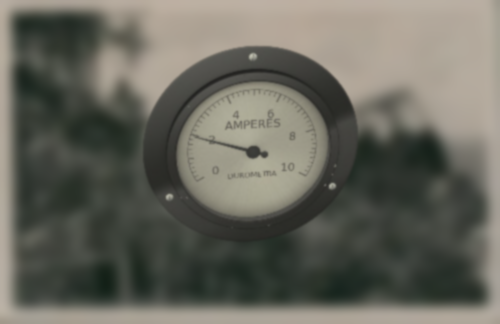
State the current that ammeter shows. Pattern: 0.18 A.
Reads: 2 A
